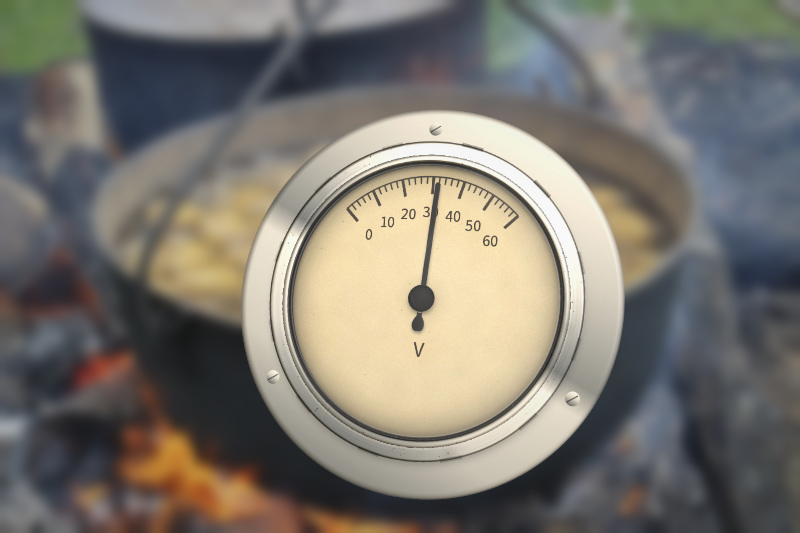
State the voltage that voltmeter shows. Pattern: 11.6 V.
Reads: 32 V
